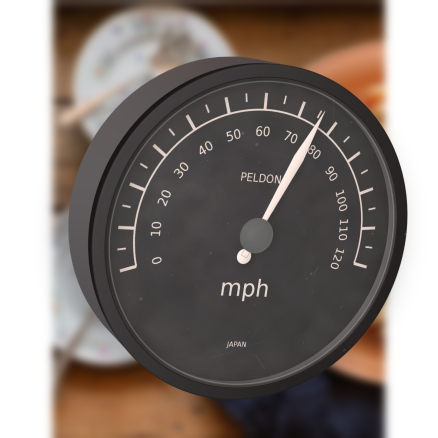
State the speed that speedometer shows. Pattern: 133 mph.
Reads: 75 mph
